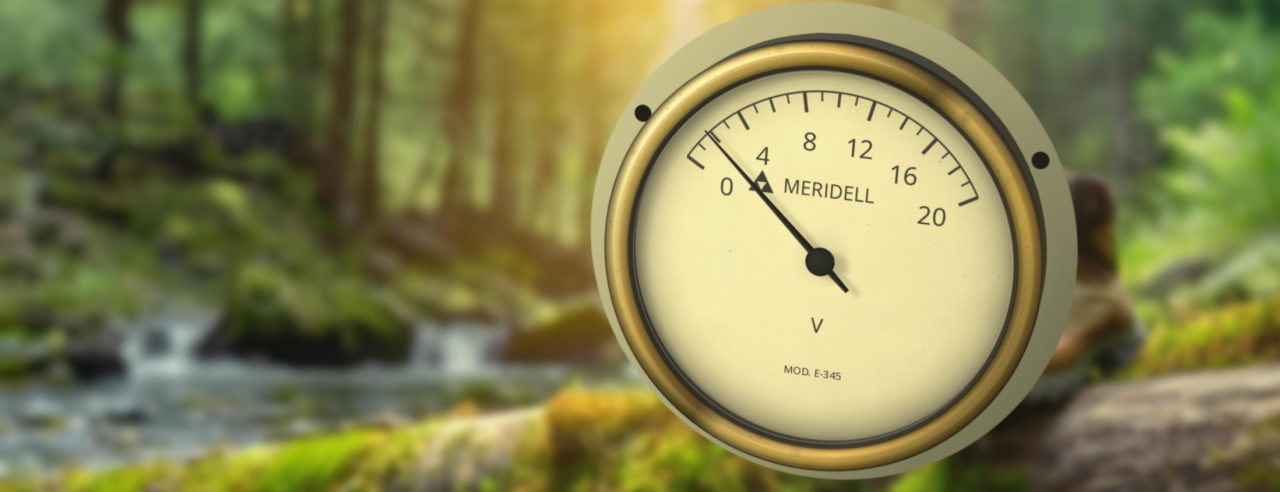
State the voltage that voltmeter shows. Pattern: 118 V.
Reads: 2 V
